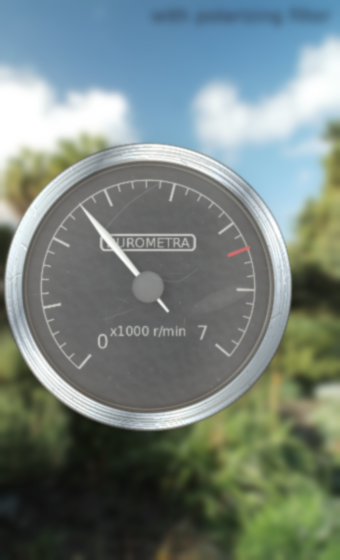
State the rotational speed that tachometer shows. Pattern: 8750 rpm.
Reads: 2600 rpm
